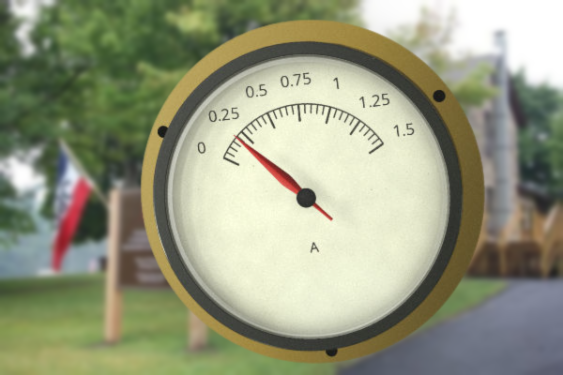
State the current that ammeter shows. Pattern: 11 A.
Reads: 0.2 A
